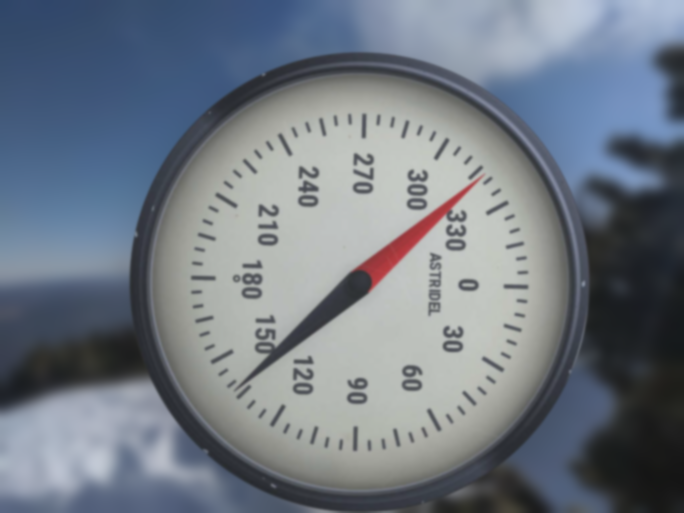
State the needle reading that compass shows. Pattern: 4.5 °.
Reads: 317.5 °
